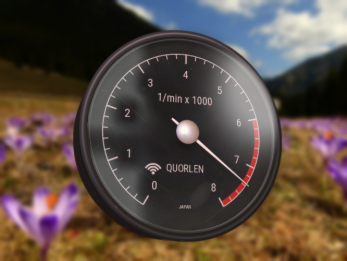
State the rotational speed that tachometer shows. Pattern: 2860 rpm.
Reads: 7400 rpm
